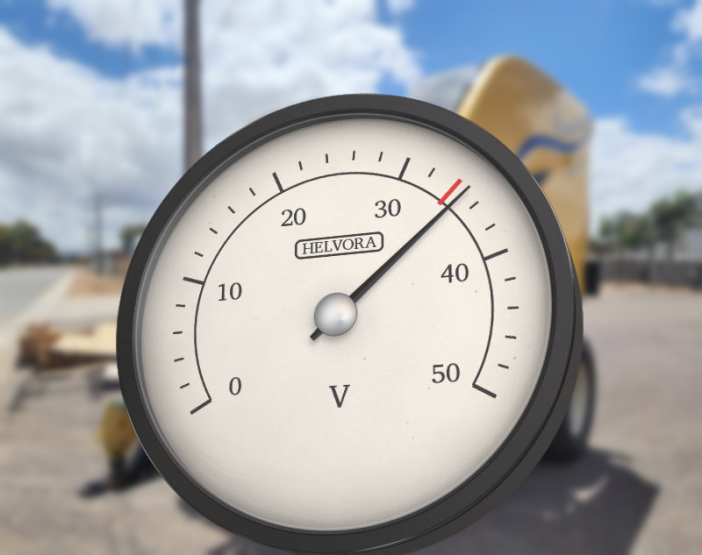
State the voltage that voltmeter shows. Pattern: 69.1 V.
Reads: 35 V
